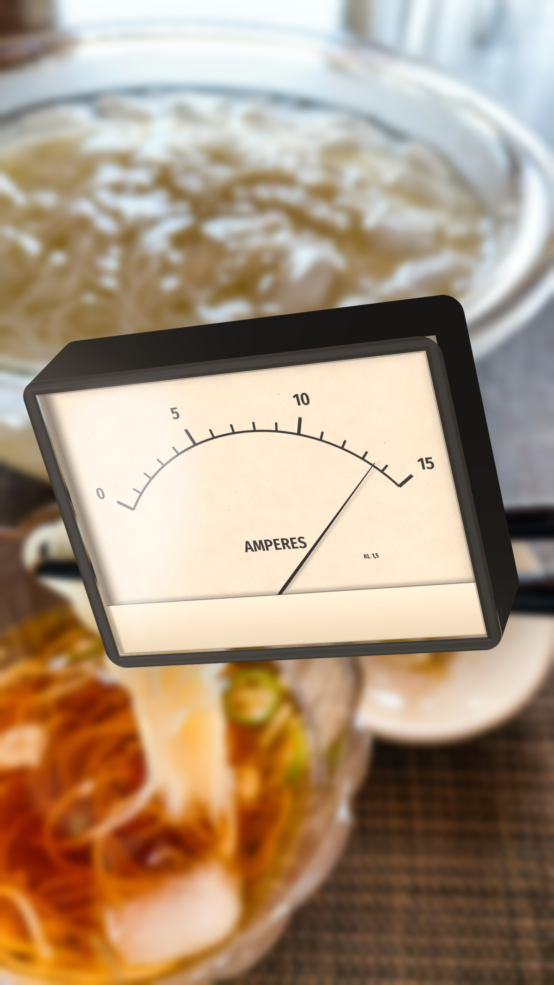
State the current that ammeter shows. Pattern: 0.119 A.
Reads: 13.5 A
